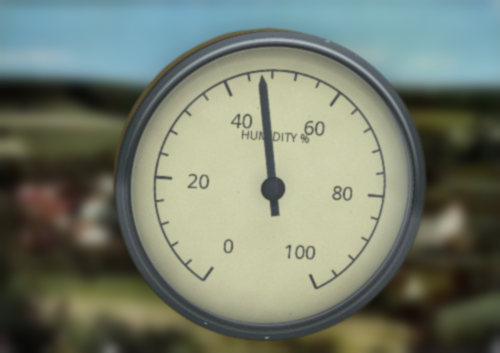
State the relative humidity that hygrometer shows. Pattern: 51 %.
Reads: 46 %
